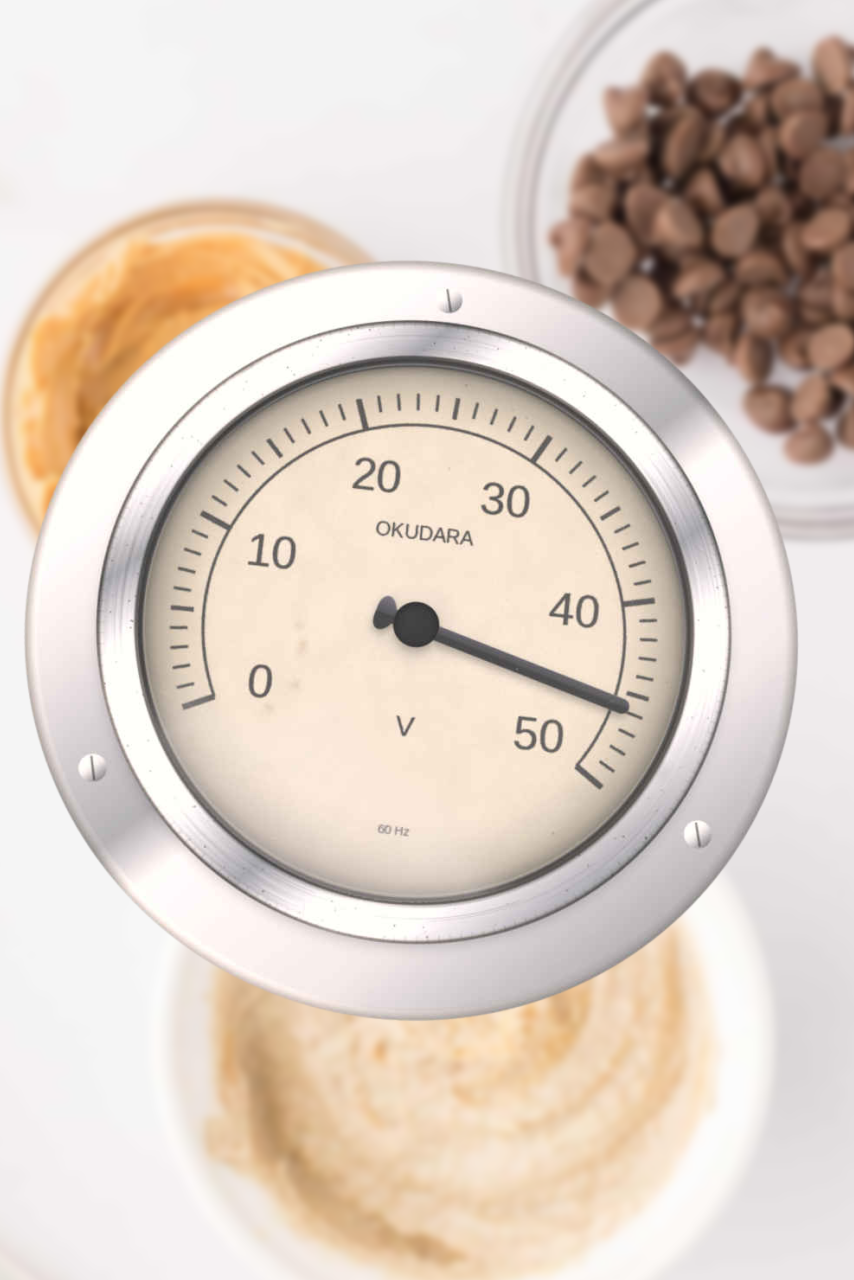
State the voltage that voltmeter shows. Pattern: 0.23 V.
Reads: 46 V
